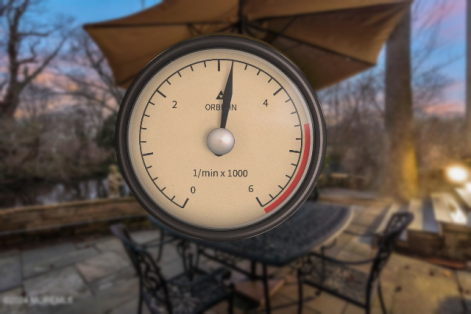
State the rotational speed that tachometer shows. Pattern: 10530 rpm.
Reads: 3200 rpm
